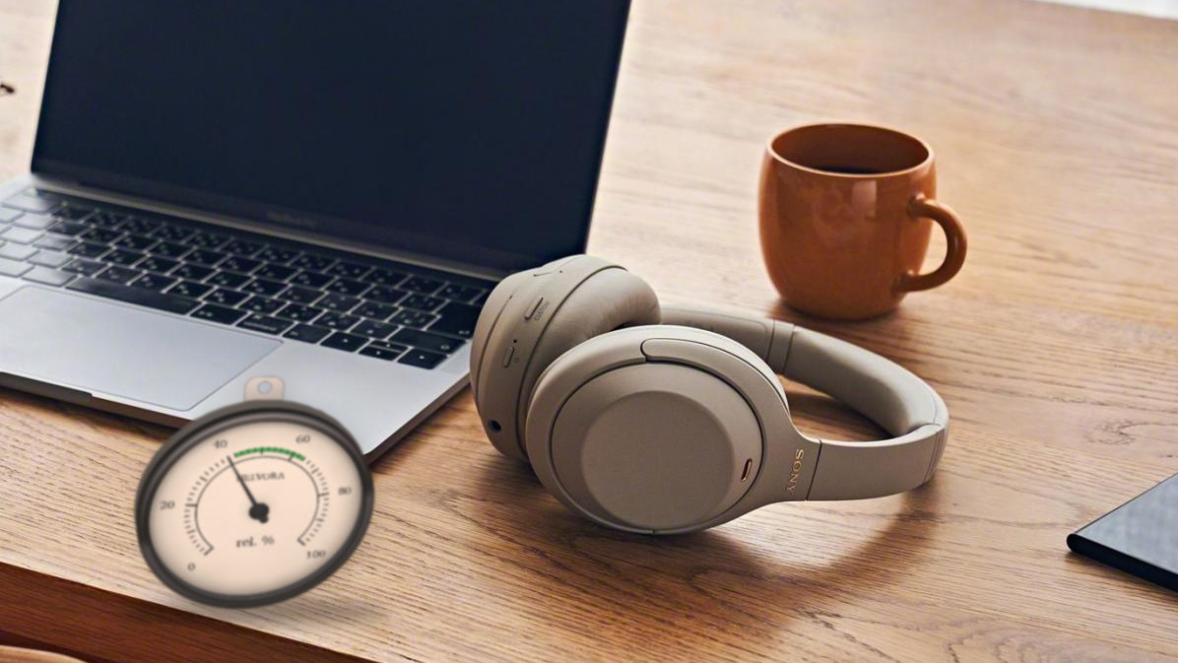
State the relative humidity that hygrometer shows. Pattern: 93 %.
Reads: 40 %
